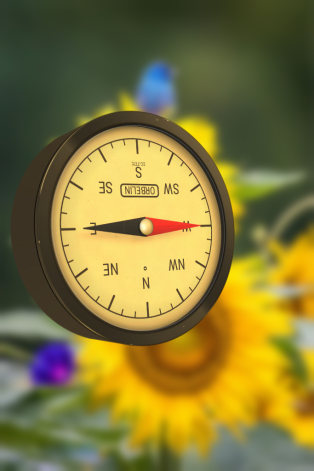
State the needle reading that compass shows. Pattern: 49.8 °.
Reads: 270 °
